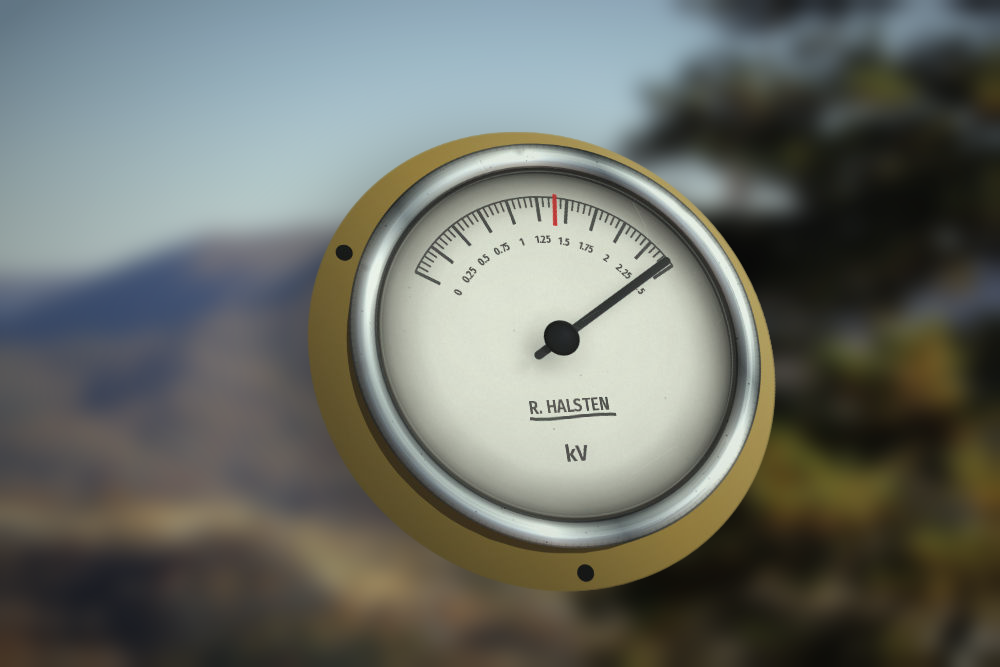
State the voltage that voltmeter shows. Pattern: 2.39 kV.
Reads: 2.45 kV
